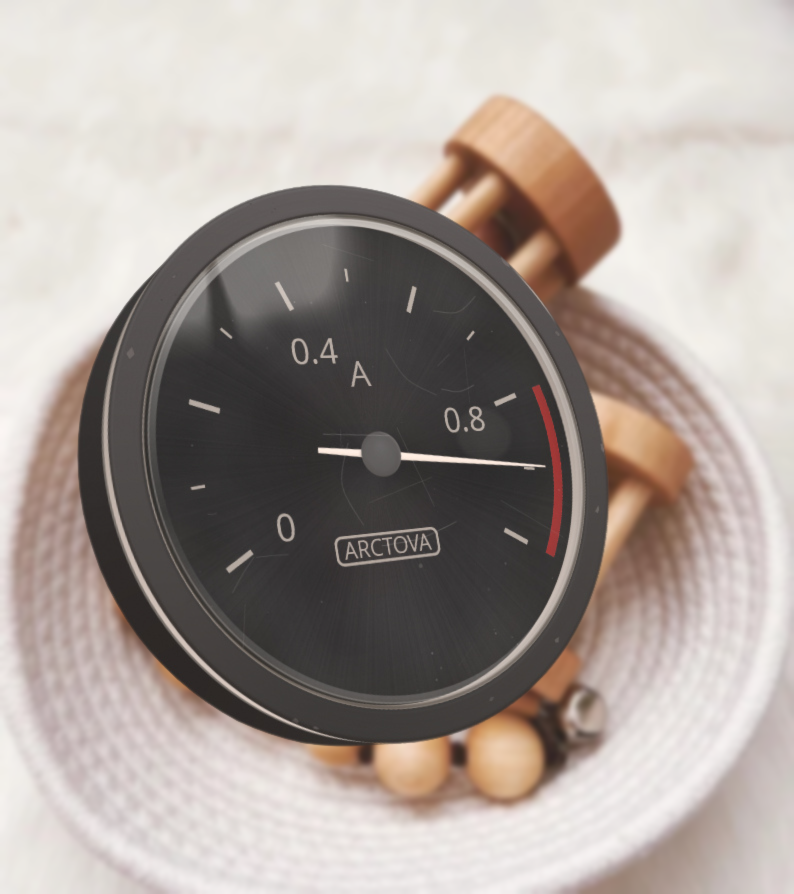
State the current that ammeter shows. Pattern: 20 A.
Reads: 0.9 A
